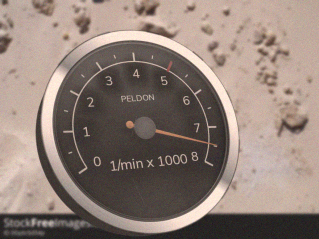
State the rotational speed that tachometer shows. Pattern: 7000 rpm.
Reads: 7500 rpm
